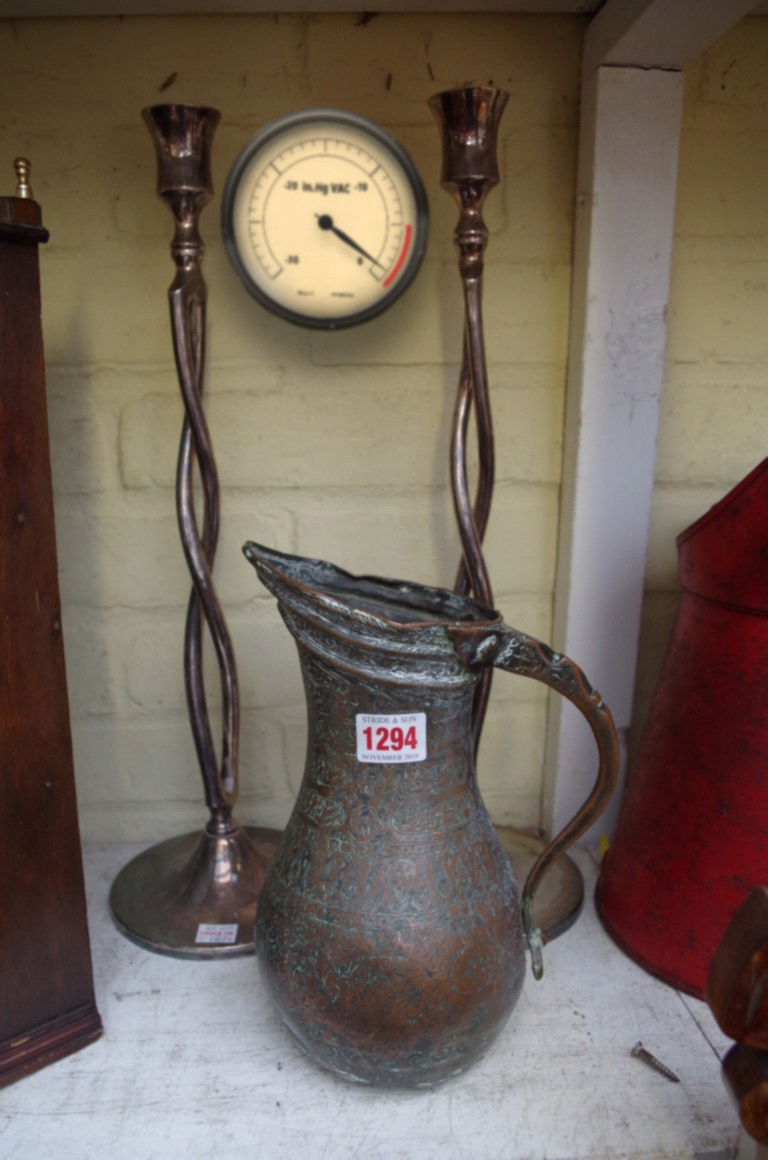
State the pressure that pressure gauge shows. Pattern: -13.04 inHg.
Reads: -1 inHg
